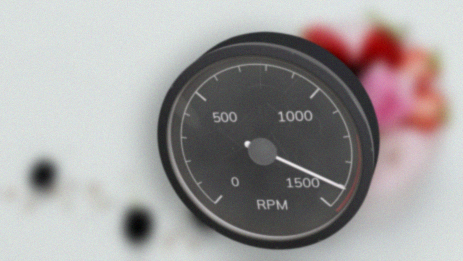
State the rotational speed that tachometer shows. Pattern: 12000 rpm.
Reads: 1400 rpm
